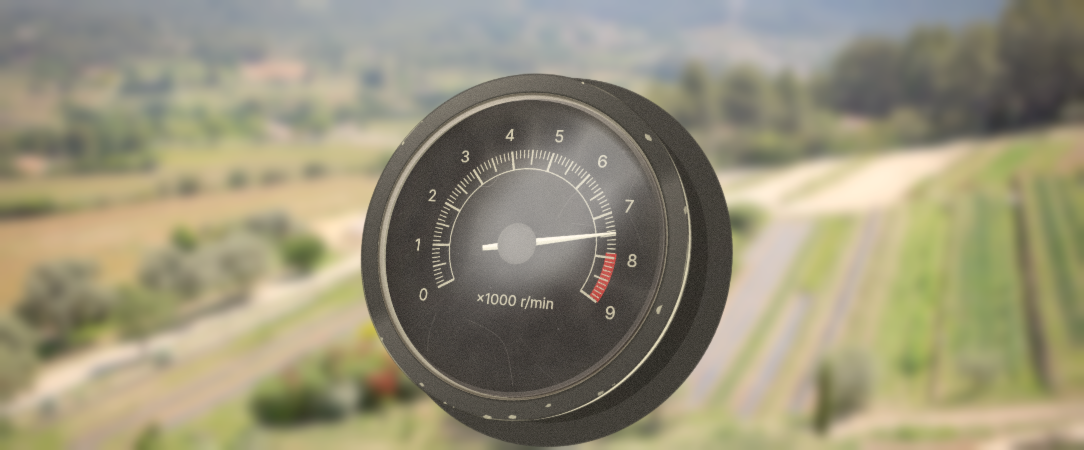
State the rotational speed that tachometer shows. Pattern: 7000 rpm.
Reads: 7500 rpm
